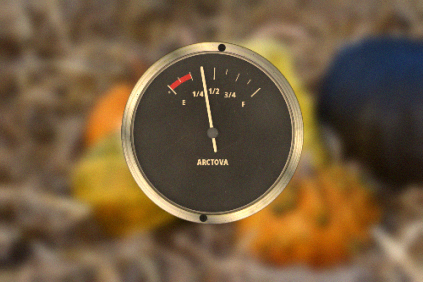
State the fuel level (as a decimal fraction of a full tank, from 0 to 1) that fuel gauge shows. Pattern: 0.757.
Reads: 0.375
